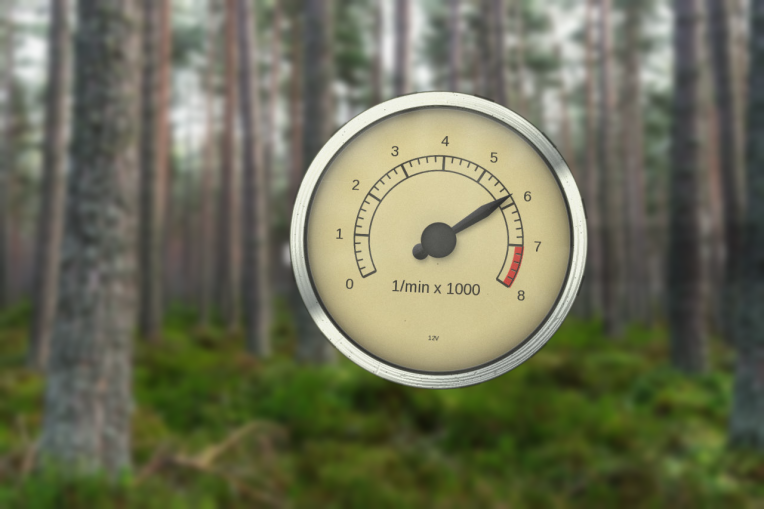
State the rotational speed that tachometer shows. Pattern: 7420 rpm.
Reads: 5800 rpm
